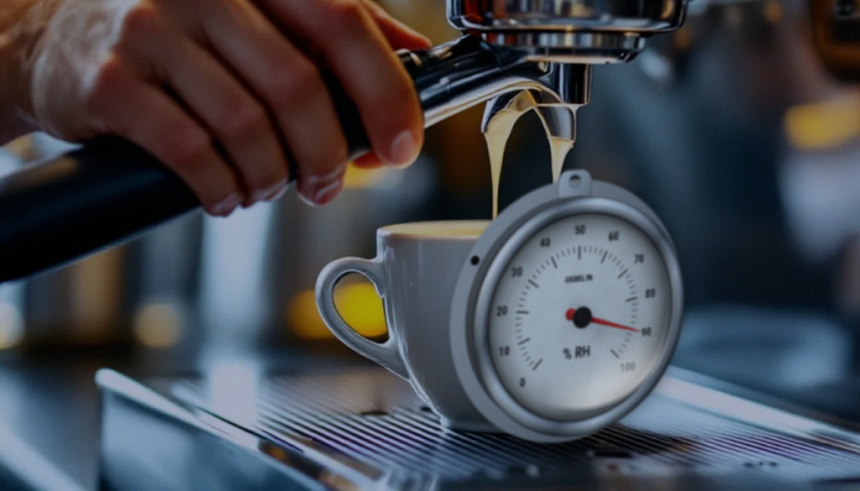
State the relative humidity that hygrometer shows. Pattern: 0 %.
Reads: 90 %
